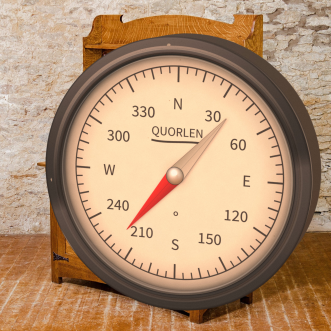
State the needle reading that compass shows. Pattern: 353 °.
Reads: 220 °
